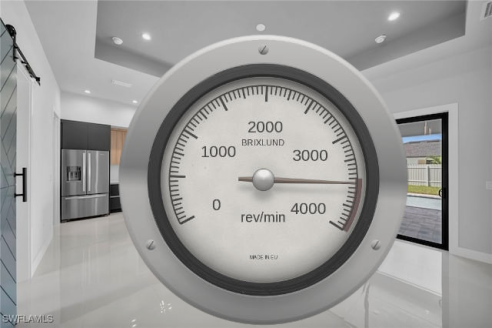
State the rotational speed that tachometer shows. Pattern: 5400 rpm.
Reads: 3500 rpm
